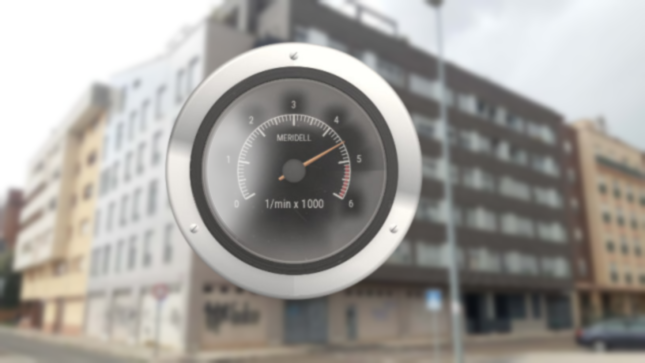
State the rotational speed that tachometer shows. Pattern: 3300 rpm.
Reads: 4500 rpm
